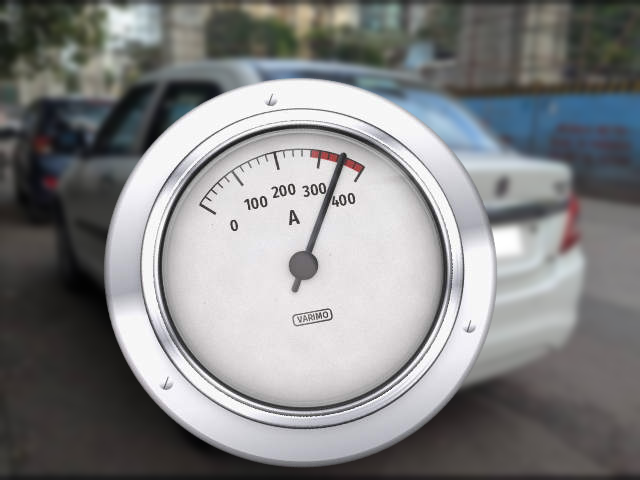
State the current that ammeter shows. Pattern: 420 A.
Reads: 350 A
